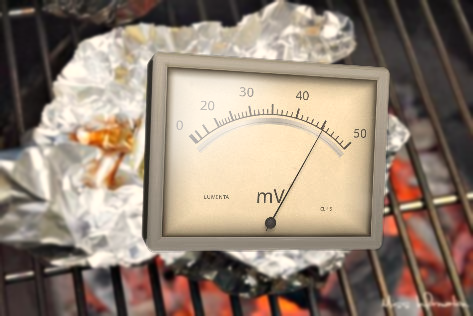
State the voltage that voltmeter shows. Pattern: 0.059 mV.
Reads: 45 mV
